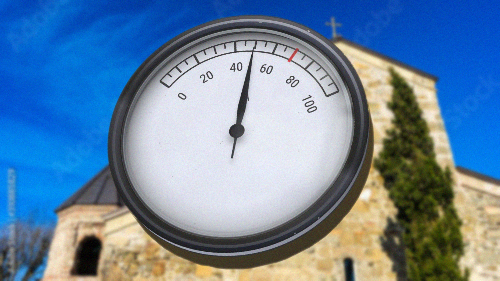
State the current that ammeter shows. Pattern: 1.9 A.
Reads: 50 A
